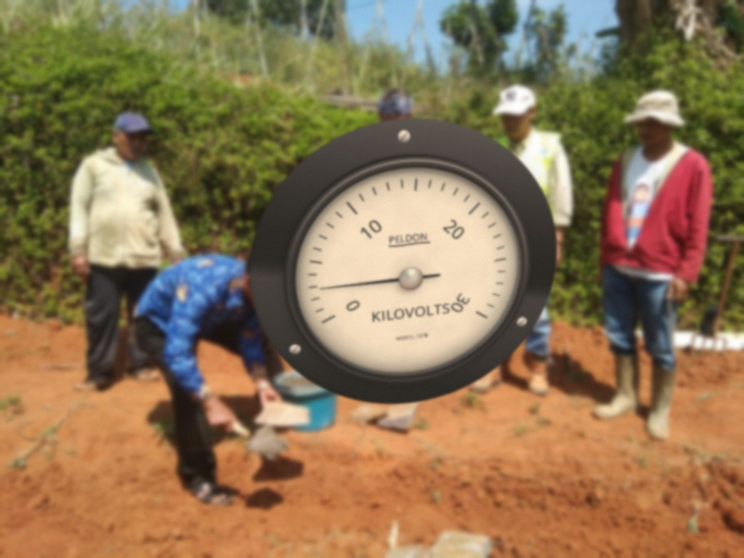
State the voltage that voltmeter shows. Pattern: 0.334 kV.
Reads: 3 kV
